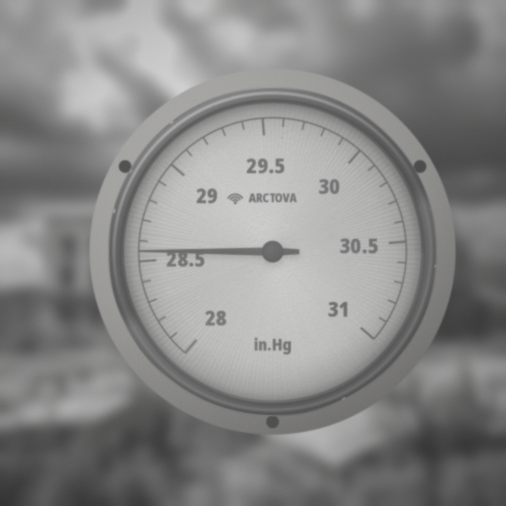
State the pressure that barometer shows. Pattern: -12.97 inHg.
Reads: 28.55 inHg
